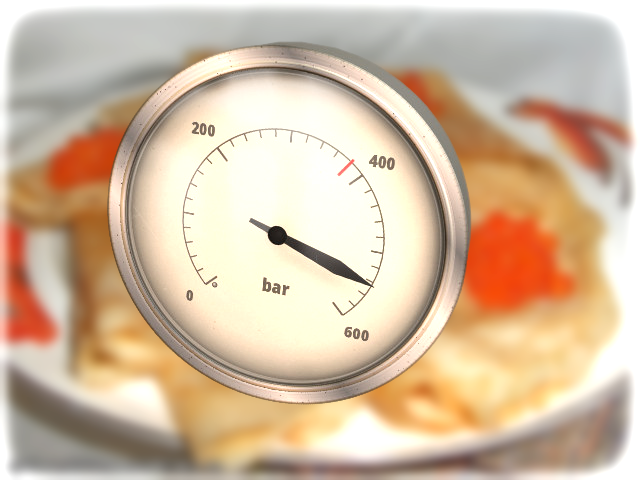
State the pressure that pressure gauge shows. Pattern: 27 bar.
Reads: 540 bar
